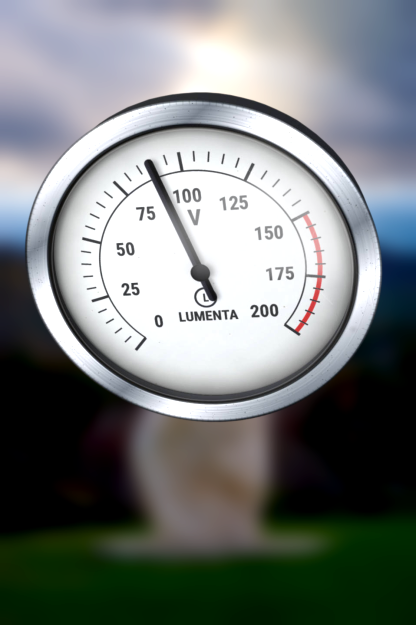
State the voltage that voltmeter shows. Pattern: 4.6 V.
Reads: 90 V
